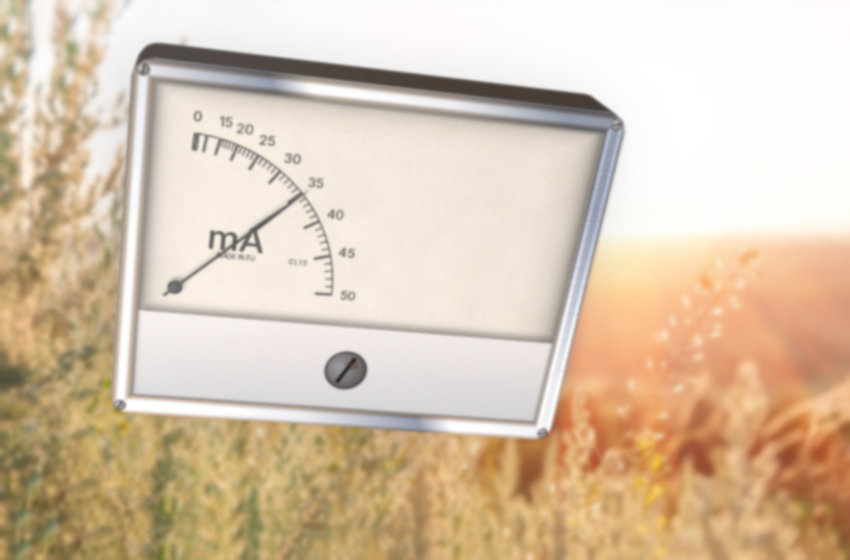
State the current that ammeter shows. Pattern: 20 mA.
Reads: 35 mA
